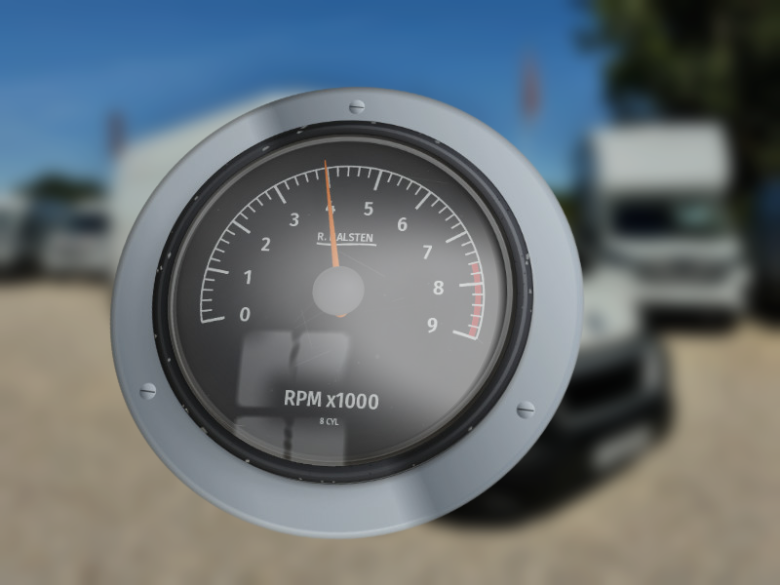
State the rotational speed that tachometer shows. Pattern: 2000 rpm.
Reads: 4000 rpm
